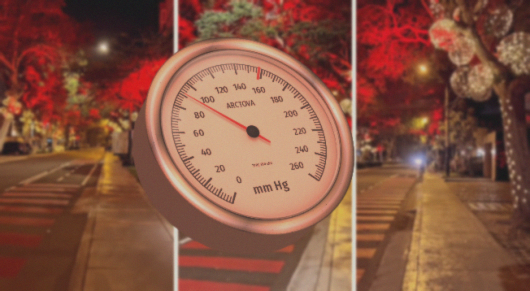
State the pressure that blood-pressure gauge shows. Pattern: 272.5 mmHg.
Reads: 90 mmHg
